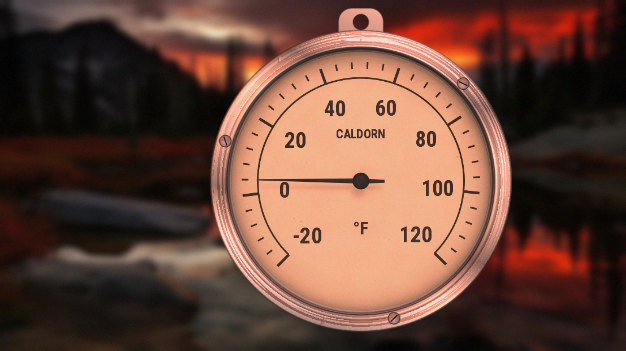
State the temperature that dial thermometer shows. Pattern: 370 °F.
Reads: 4 °F
